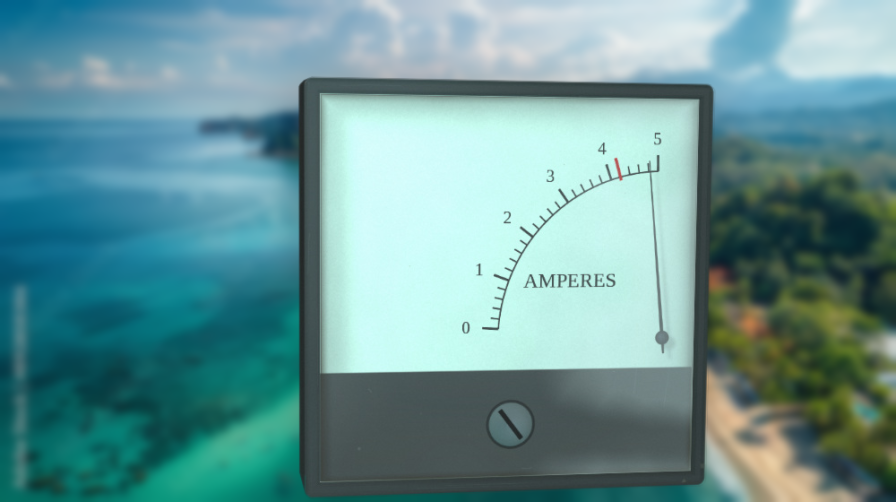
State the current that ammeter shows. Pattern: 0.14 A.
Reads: 4.8 A
